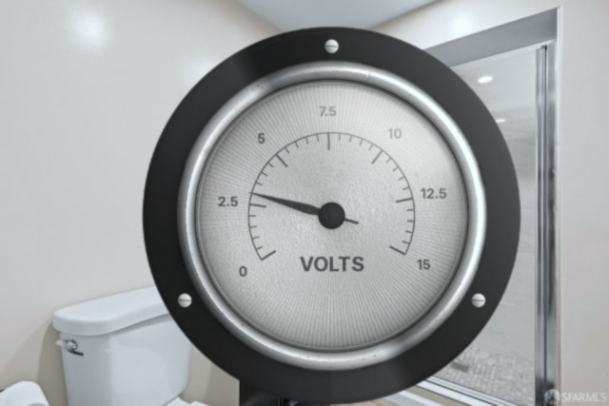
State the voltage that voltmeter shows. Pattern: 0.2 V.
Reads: 3 V
